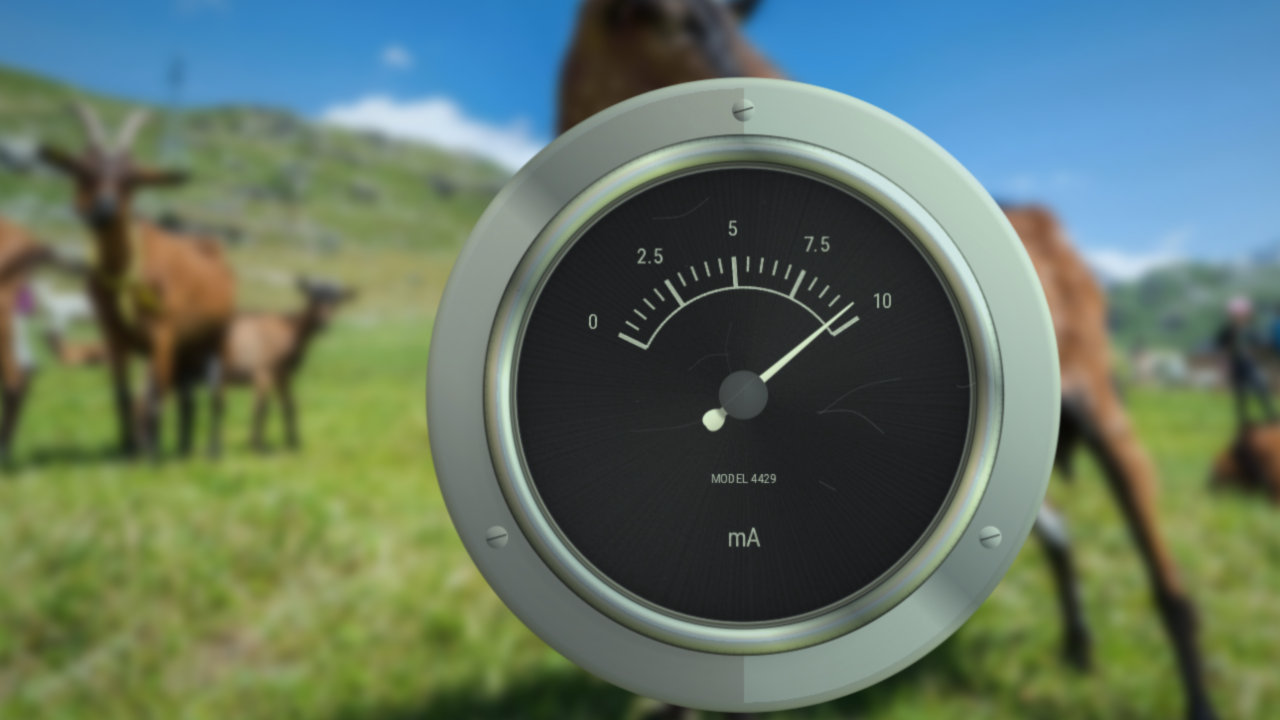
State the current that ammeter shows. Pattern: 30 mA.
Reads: 9.5 mA
